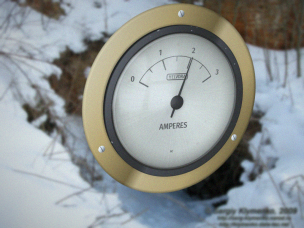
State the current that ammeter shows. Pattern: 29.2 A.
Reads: 2 A
